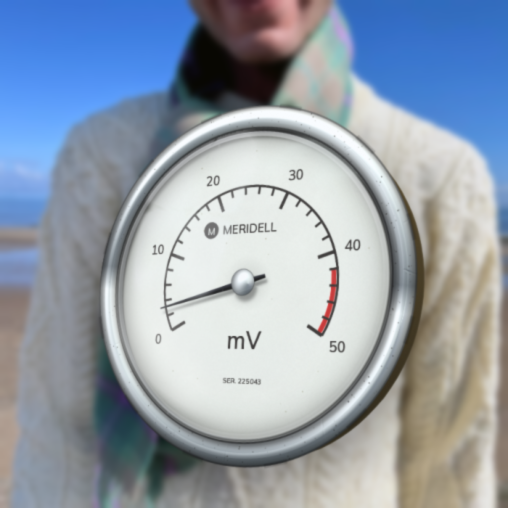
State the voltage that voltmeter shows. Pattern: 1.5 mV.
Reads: 3 mV
